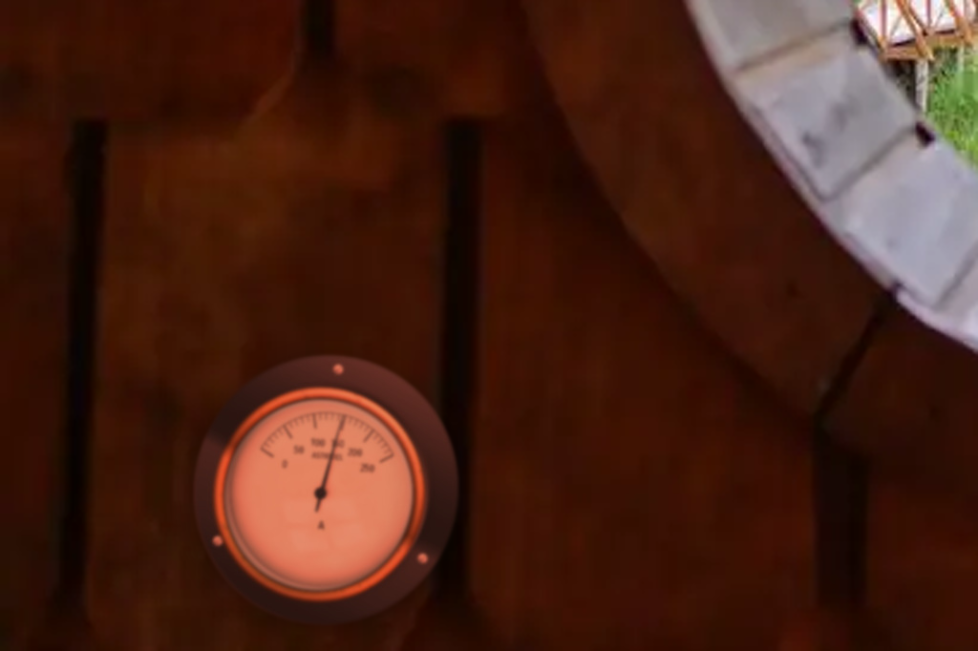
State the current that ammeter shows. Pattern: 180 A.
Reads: 150 A
